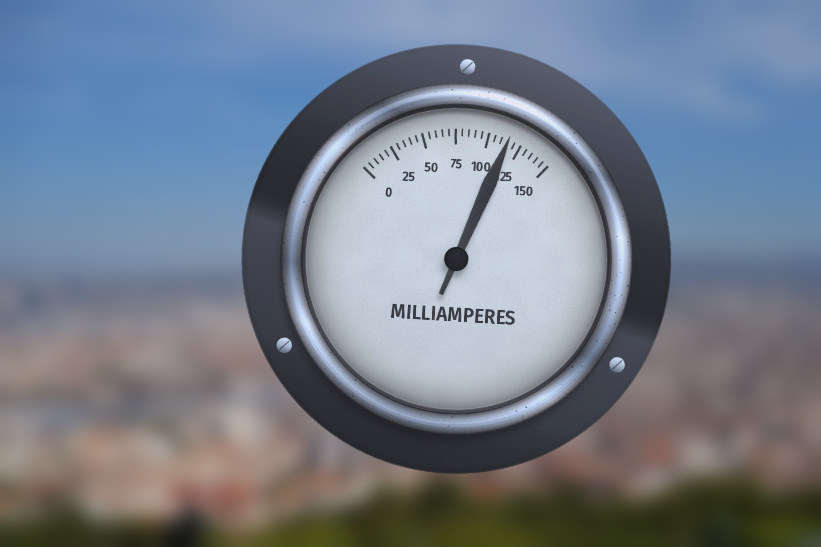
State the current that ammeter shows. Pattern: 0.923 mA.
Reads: 115 mA
